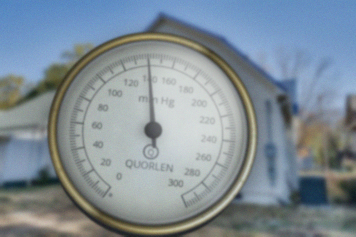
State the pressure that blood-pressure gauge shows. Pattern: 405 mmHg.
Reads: 140 mmHg
